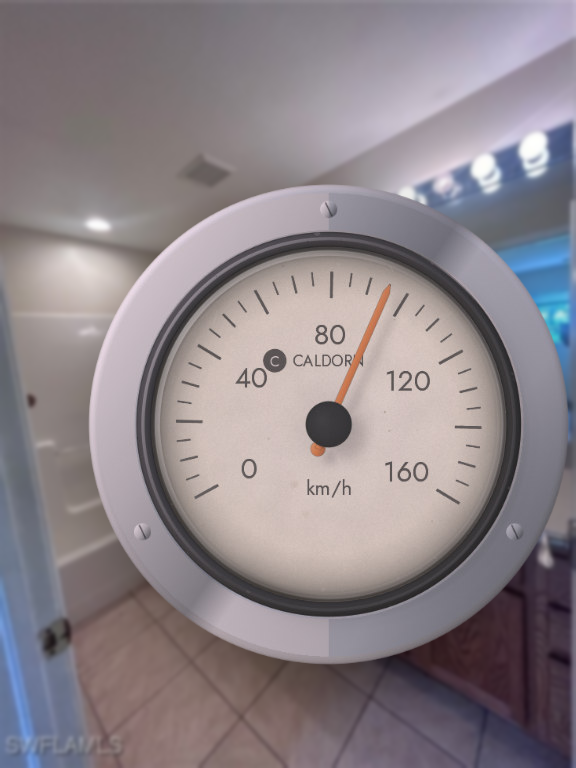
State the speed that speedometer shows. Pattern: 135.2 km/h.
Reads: 95 km/h
